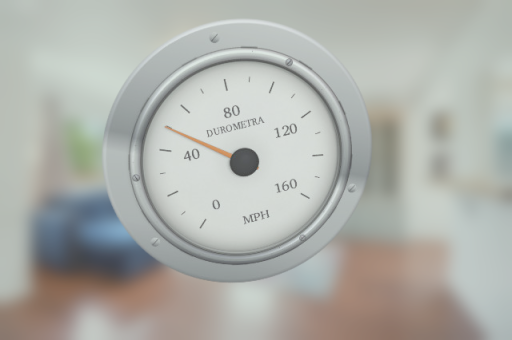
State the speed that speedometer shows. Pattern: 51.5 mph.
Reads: 50 mph
